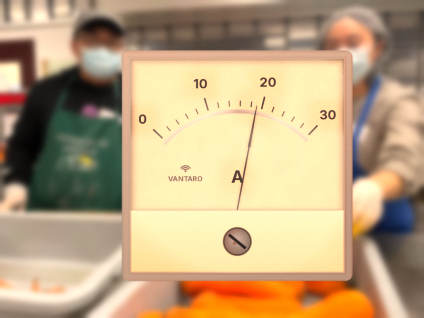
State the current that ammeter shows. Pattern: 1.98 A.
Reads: 19 A
